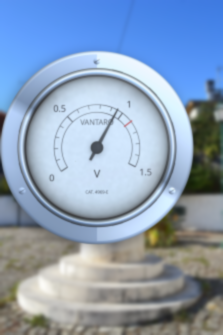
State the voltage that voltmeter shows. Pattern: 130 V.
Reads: 0.95 V
